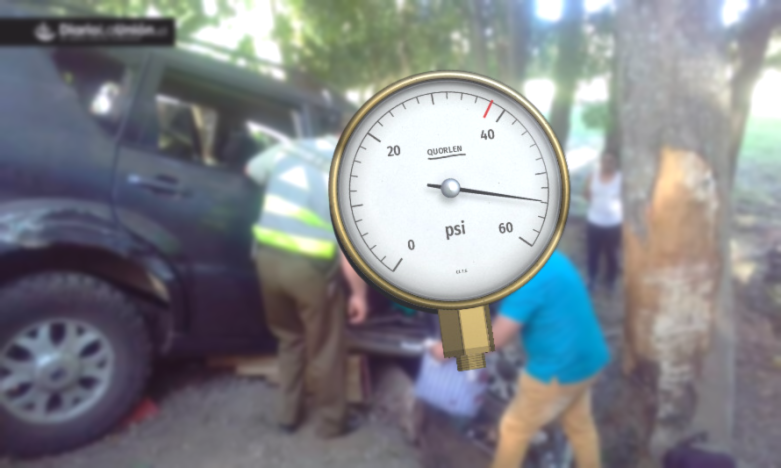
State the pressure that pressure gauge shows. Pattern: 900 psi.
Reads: 54 psi
